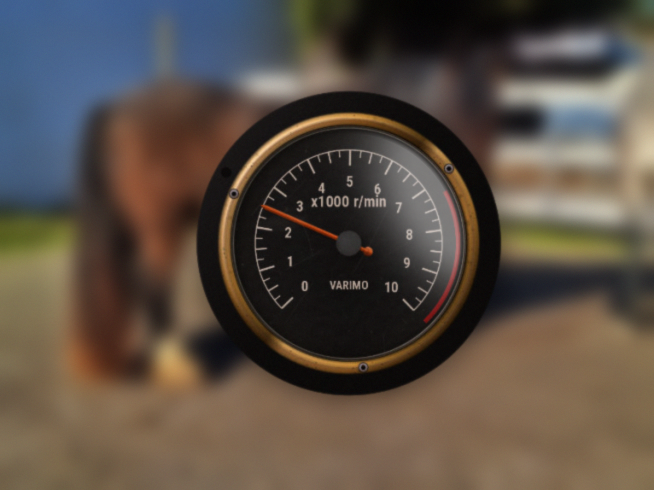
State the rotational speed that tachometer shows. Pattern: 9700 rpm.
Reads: 2500 rpm
